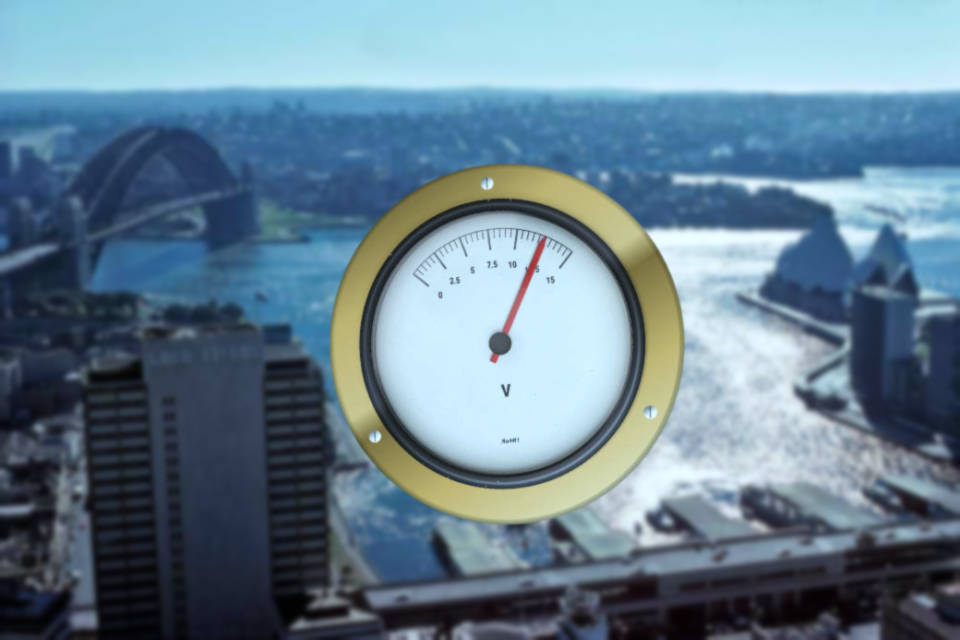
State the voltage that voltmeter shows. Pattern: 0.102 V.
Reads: 12.5 V
